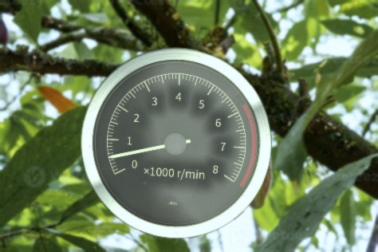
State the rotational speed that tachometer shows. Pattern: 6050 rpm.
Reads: 500 rpm
